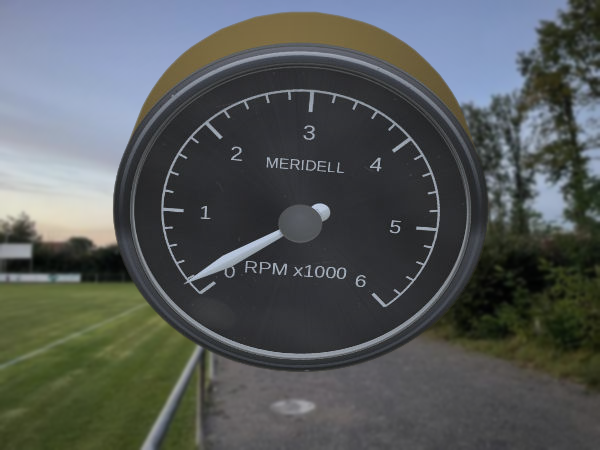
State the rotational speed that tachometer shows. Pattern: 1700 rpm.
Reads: 200 rpm
